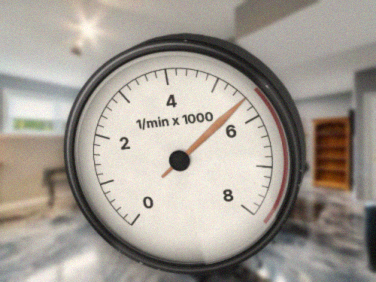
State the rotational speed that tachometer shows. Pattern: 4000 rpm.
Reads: 5600 rpm
